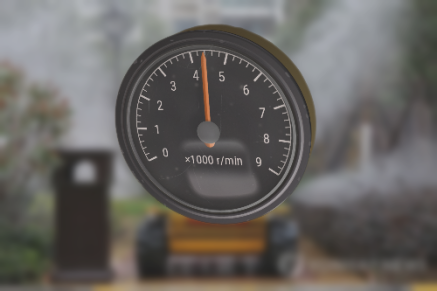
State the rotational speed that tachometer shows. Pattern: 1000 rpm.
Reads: 4400 rpm
